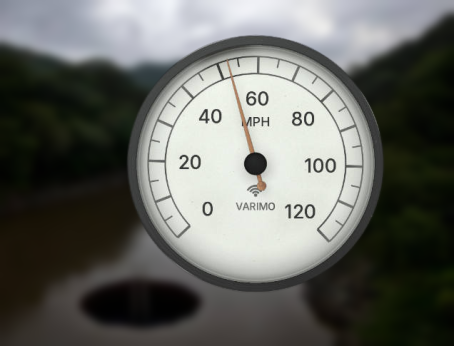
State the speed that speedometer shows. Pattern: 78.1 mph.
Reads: 52.5 mph
